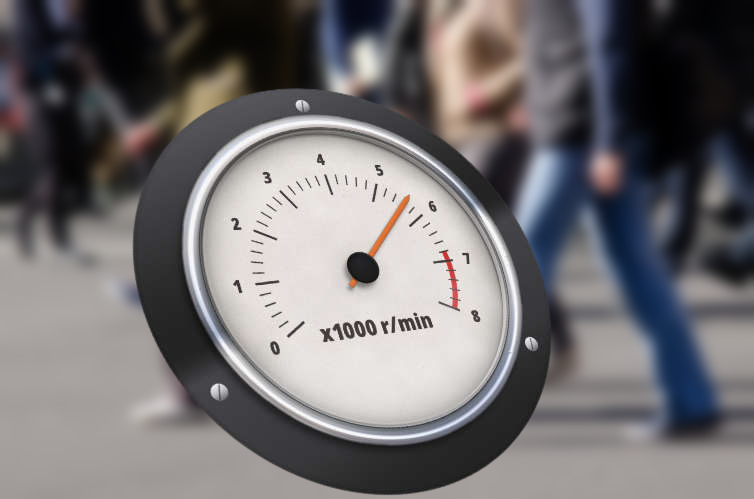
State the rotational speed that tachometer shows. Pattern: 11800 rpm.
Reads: 5600 rpm
